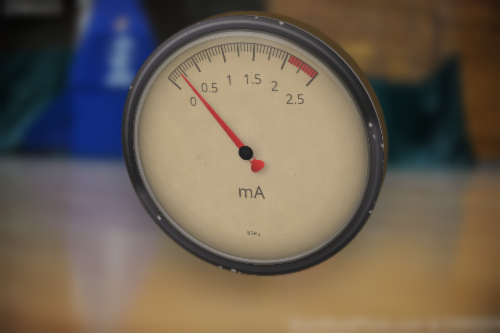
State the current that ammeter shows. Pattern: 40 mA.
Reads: 0.25 mA
